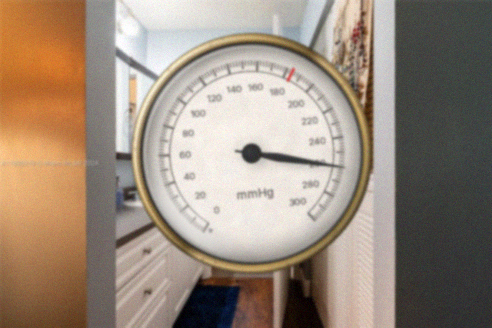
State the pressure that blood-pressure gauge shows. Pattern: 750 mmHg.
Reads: 260 mmHg
